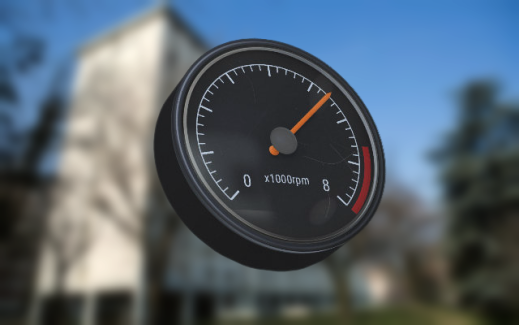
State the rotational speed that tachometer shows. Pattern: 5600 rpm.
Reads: 5400 rpm
